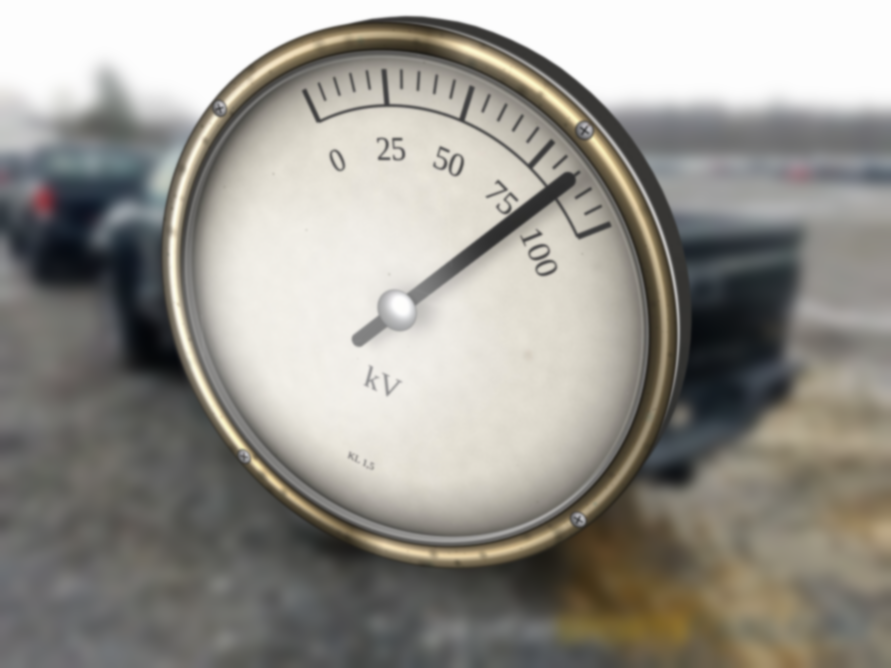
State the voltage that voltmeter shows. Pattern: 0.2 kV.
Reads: 85 kV
